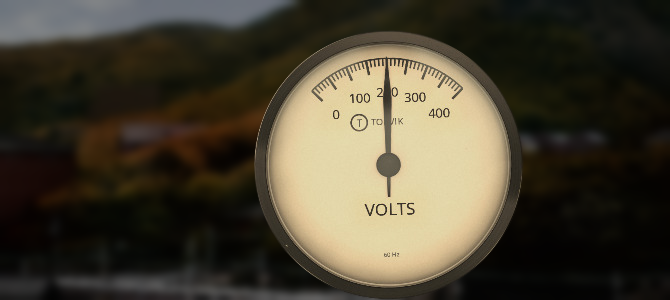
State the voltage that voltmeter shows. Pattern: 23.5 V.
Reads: 200 V
